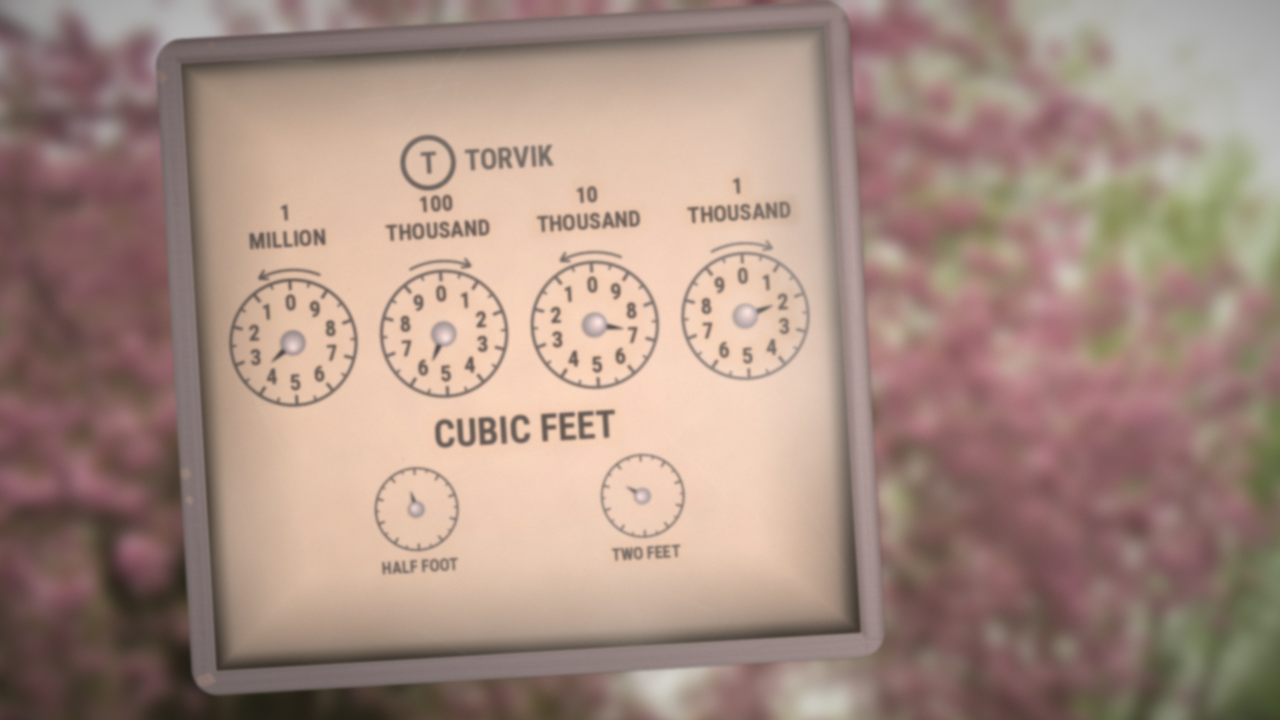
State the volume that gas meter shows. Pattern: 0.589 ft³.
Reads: 357200 ft³
